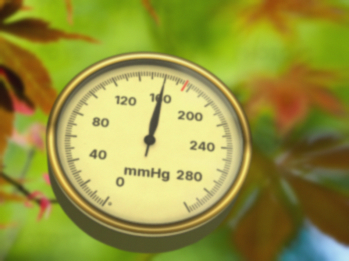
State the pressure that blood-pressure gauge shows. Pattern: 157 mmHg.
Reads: 160 mmHg
